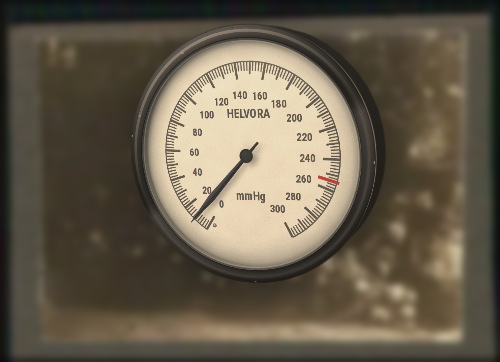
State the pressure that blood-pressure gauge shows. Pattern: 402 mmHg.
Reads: 10 mmHg
